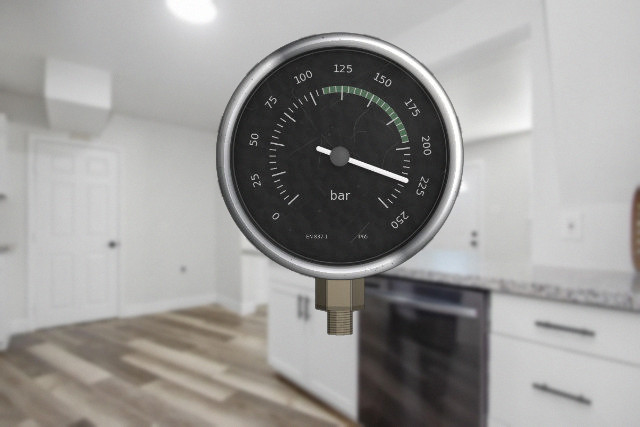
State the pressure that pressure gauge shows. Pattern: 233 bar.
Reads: 225 bar
